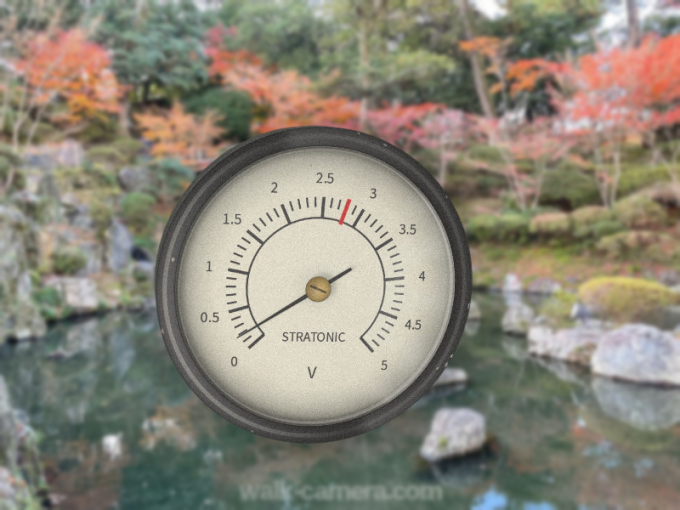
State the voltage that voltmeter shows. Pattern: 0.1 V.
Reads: 0.2 V
